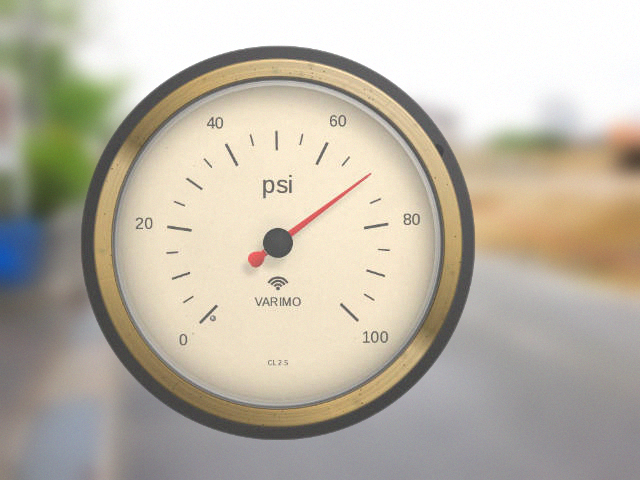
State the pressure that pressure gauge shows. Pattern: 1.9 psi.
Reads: 70 psi
